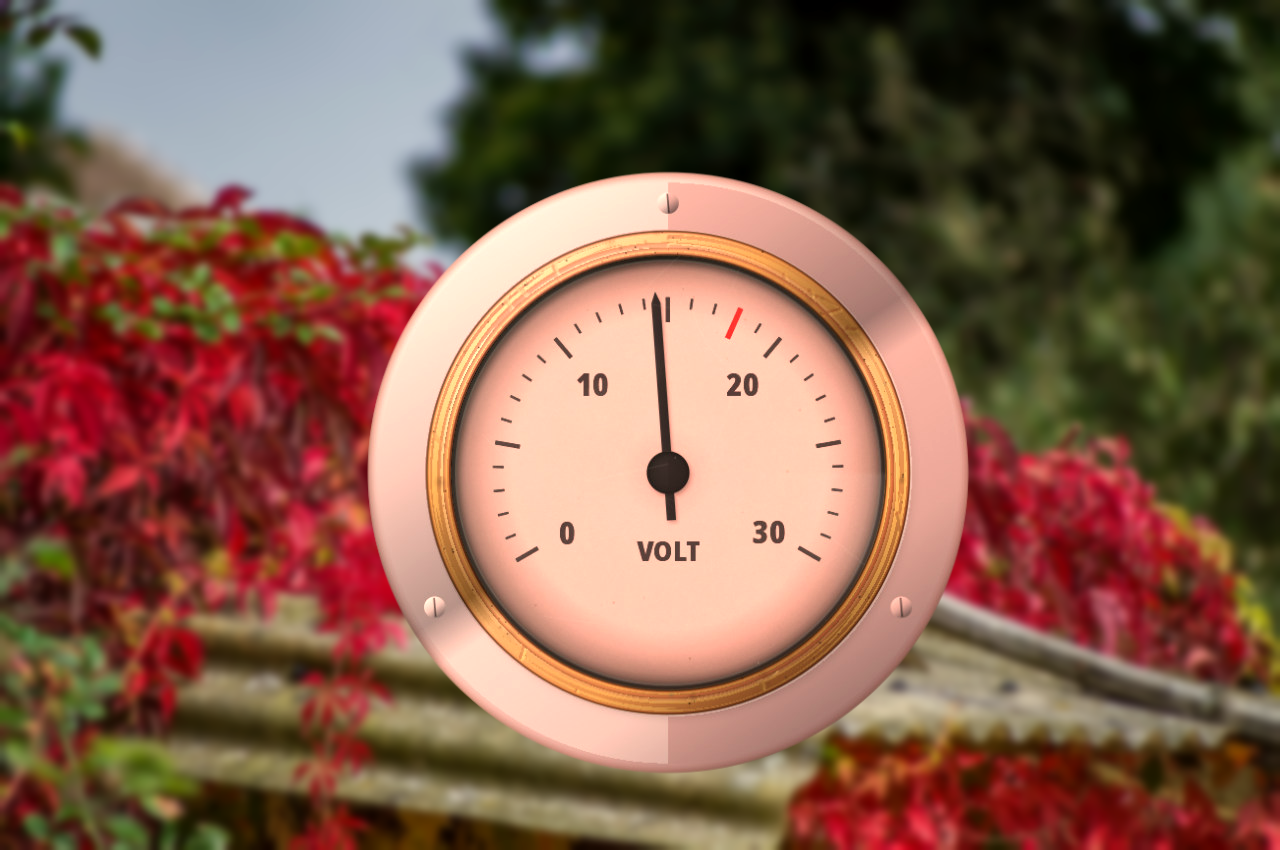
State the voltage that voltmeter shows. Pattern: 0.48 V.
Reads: 14.5 V
